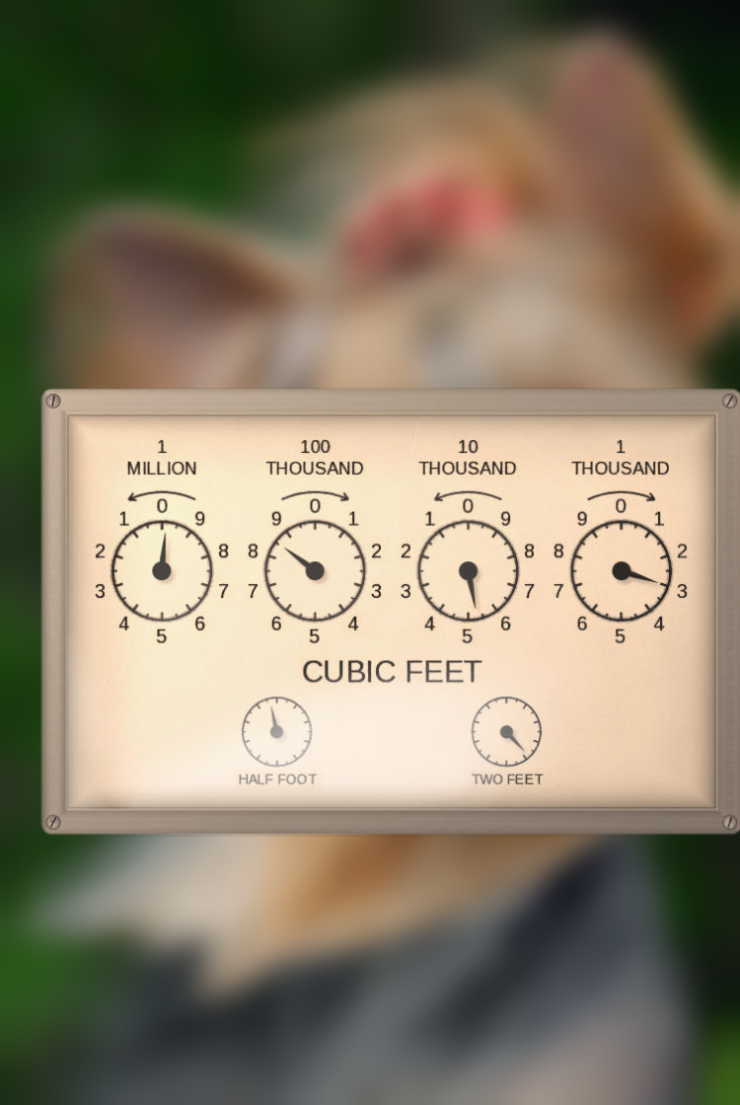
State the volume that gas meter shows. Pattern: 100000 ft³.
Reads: 985300 ft³
